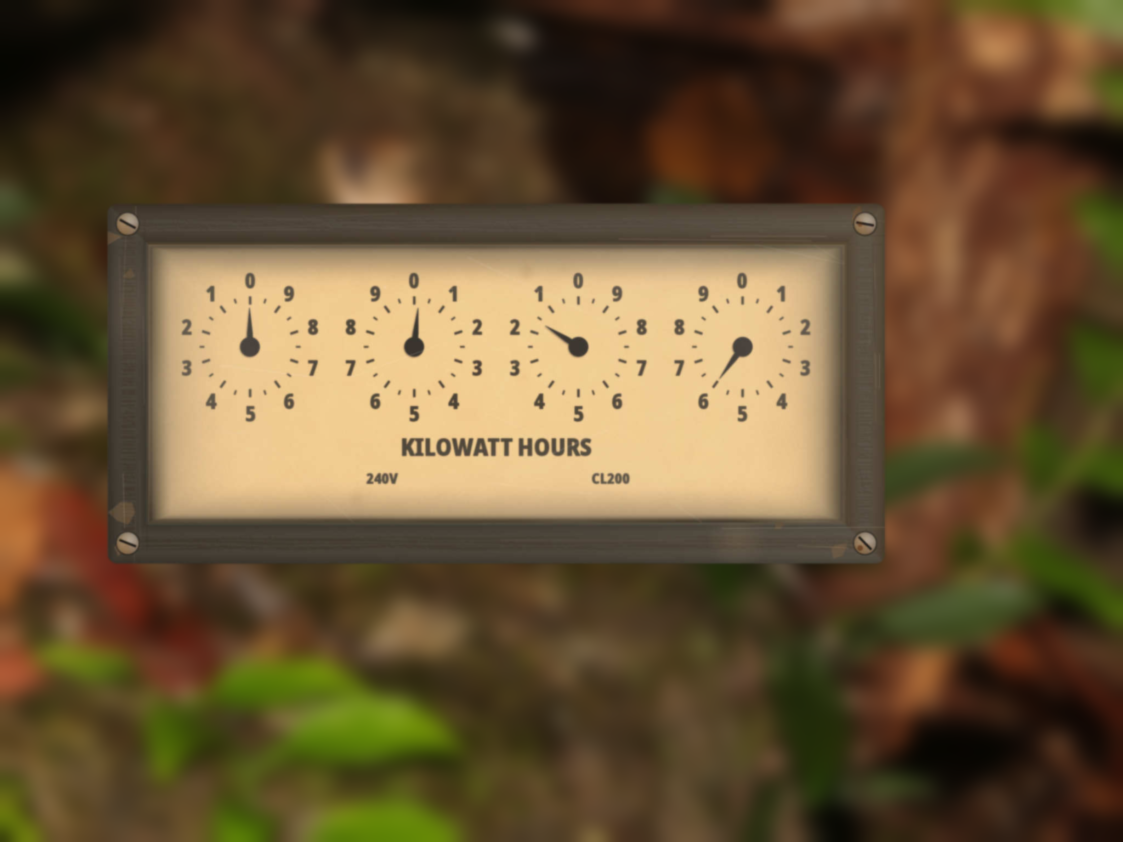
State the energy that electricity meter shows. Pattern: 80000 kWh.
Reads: 16 kWh
